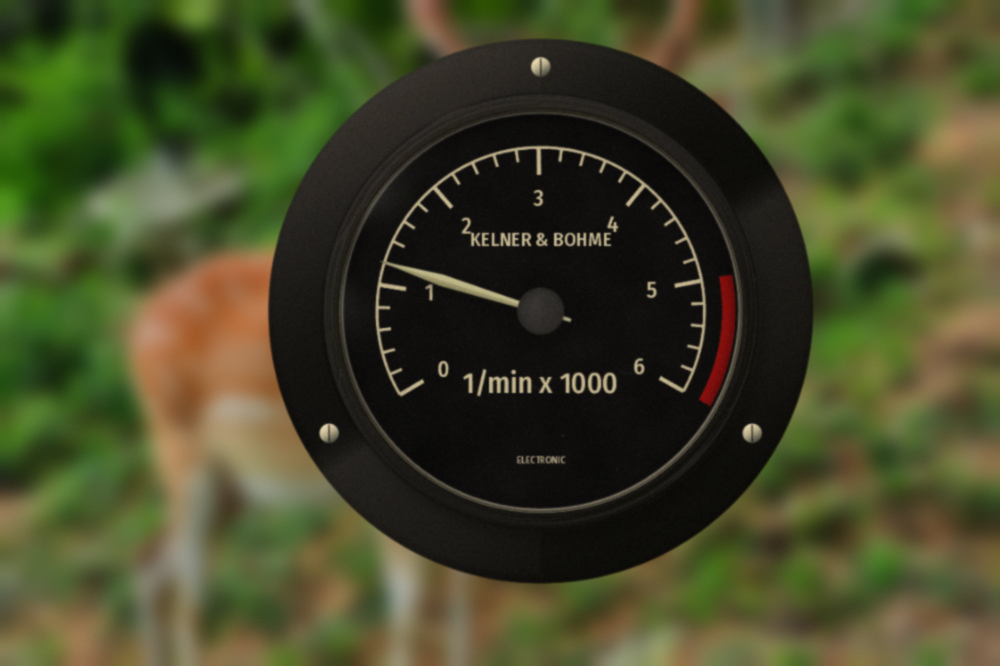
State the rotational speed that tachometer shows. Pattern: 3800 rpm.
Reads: 1200 rpm
